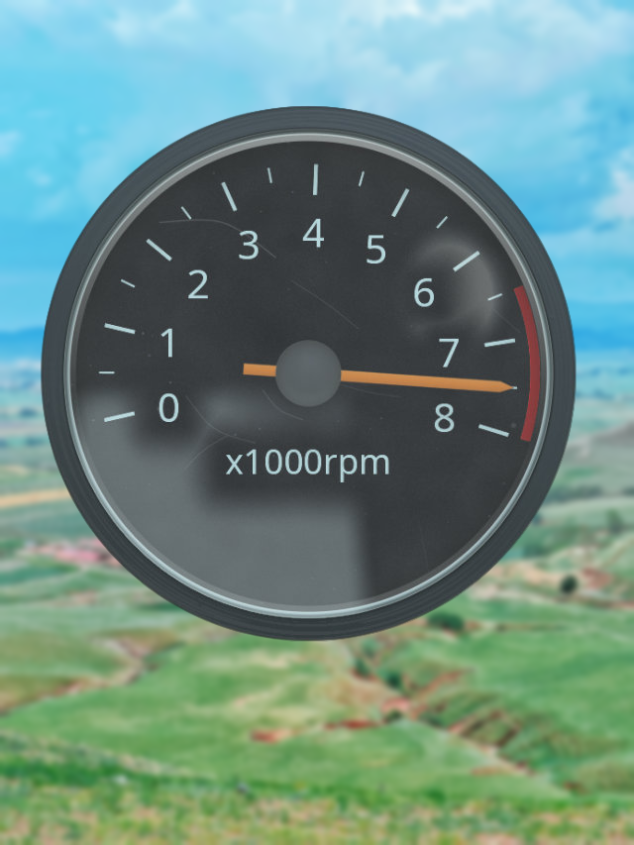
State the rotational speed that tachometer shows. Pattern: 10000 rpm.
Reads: 7500 rpm
